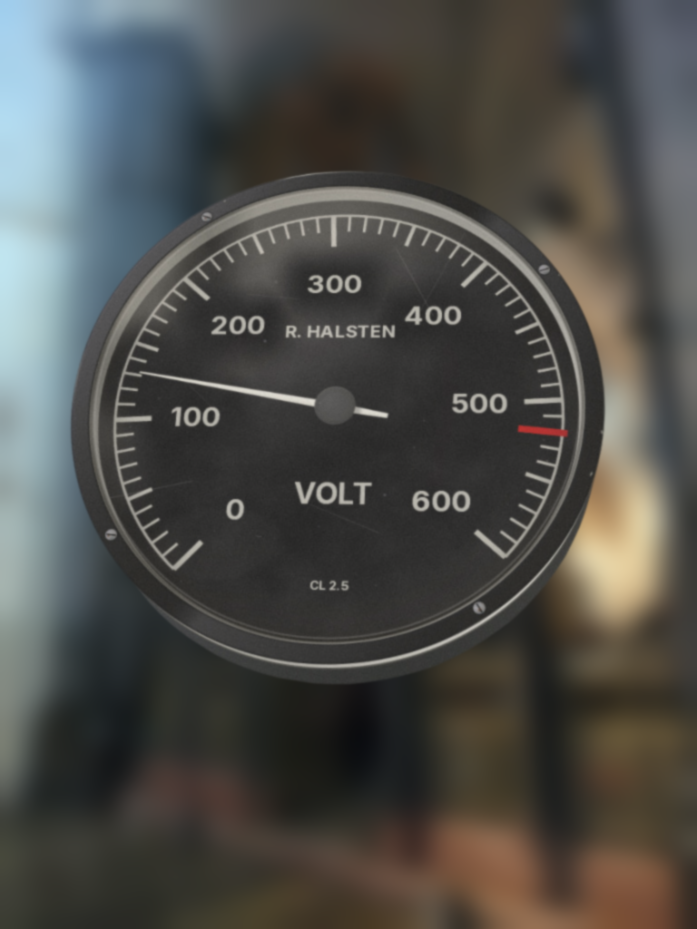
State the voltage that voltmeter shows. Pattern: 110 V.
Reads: 130 V
